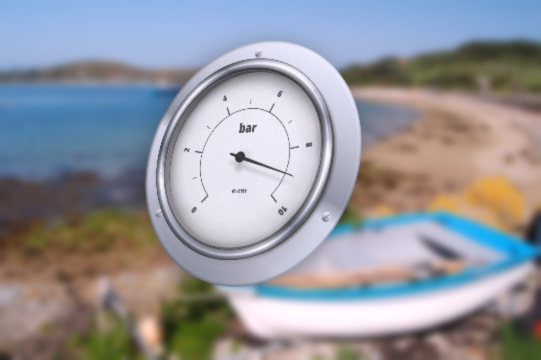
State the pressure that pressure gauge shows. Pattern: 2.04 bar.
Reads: 9 bar
